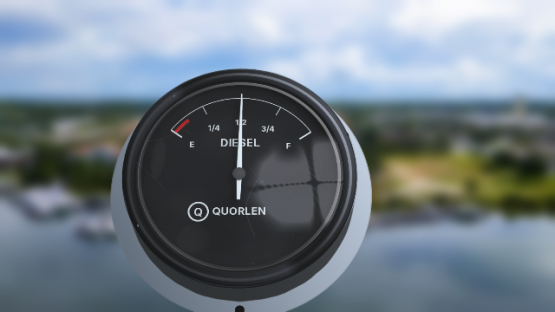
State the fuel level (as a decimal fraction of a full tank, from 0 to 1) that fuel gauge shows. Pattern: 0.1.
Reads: 0.5
